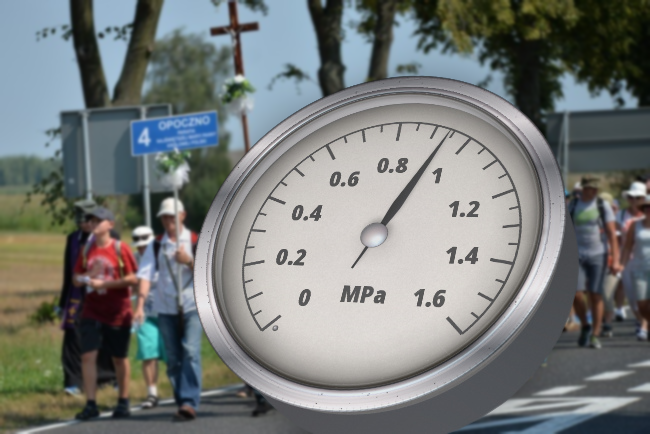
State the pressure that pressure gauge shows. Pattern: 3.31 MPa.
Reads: 0.95 MPa
